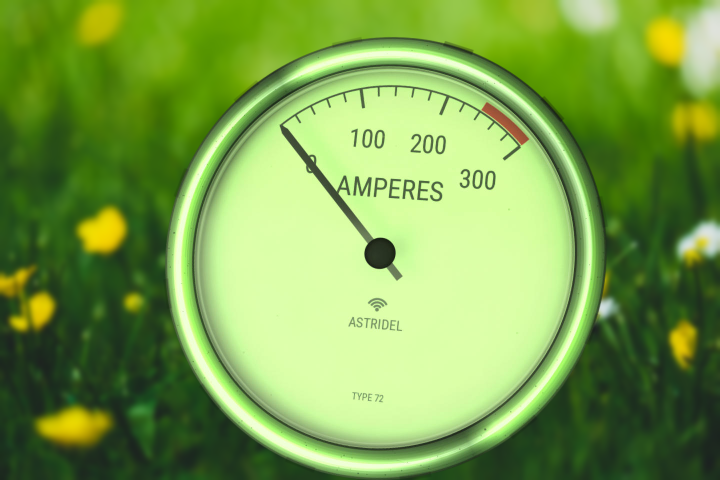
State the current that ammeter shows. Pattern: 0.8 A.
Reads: 0 A
